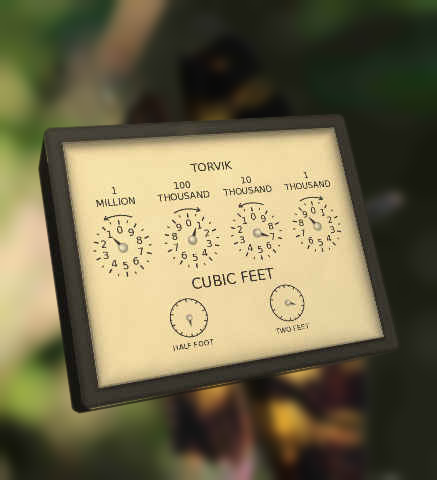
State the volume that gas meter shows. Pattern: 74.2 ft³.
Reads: 106900 ft³
